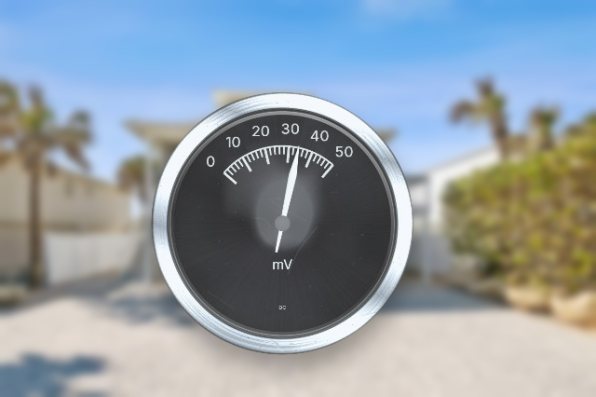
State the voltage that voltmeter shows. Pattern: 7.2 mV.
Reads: 34 mV
